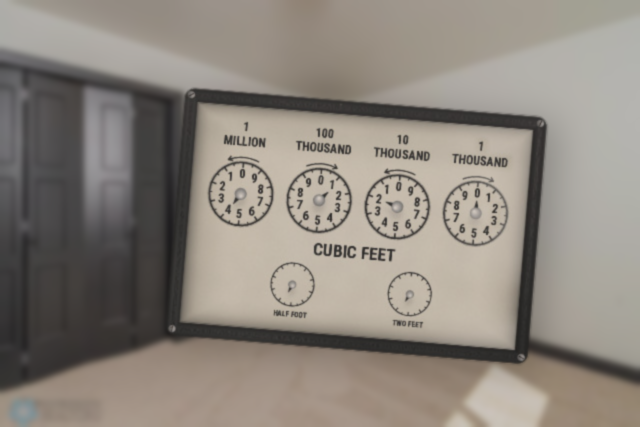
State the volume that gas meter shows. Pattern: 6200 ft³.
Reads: 412000 ft³
